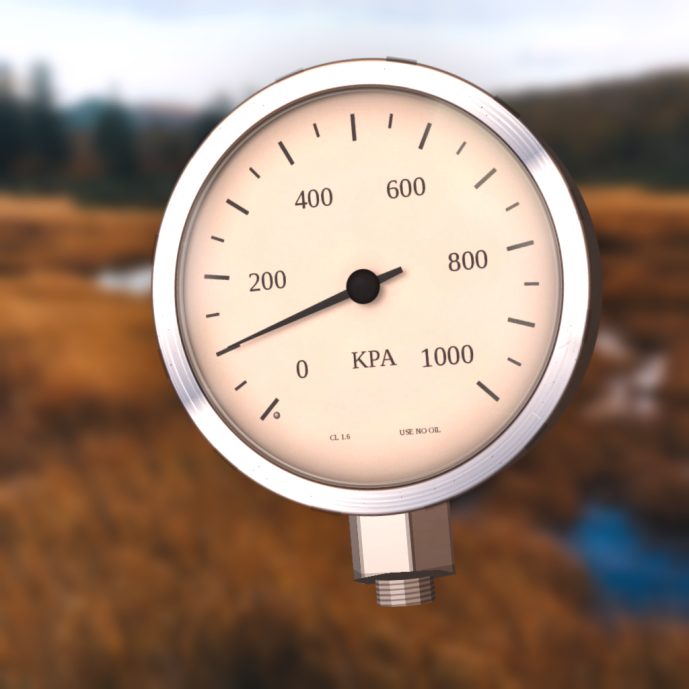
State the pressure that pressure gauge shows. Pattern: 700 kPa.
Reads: 100 kPa
